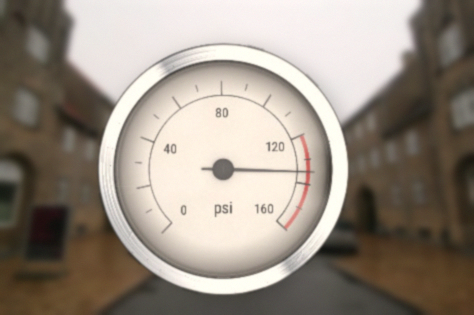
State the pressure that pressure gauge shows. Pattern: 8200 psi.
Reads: 135 psi
